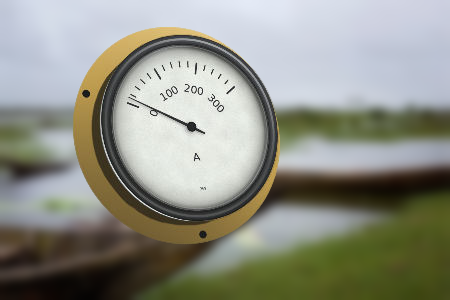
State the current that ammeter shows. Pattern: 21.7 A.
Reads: 10 A
